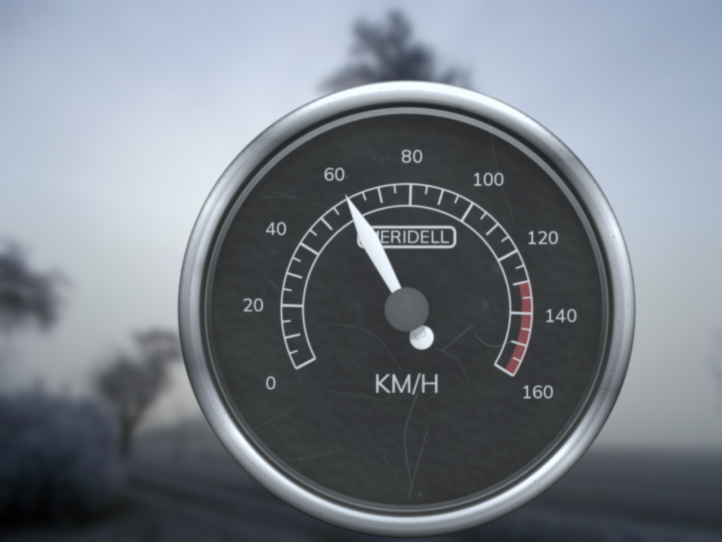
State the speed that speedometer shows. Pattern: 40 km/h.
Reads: 60 km/h
